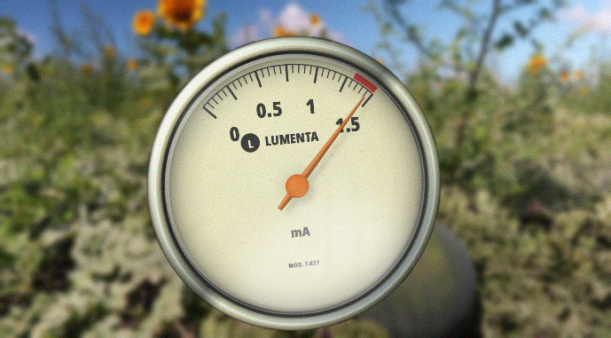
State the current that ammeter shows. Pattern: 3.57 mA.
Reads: 1.45 mA
